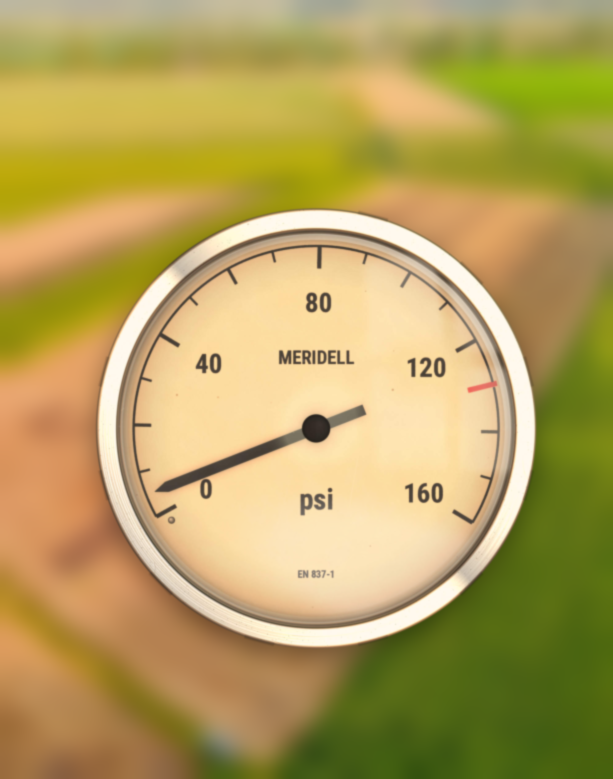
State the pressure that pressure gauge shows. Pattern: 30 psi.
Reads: 5 psi
